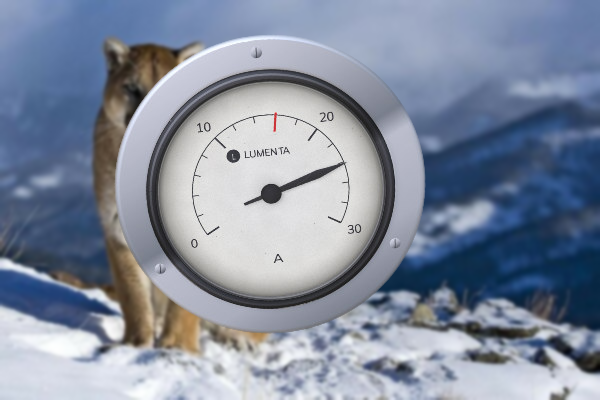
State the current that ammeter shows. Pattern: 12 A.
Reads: 24 A
